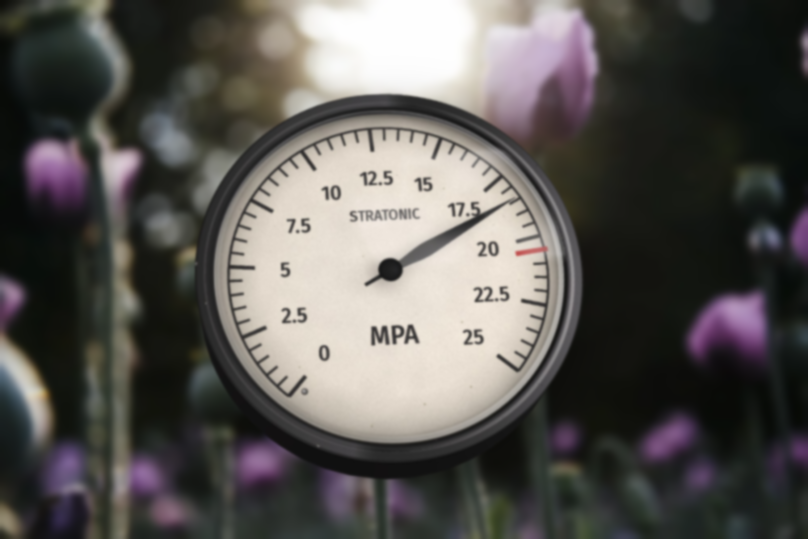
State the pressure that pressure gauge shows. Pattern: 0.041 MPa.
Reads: 18.5 MPa
